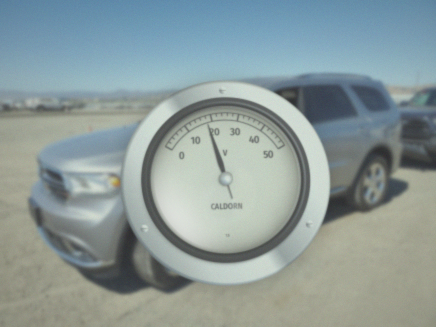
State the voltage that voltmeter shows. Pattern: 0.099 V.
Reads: 18 V
